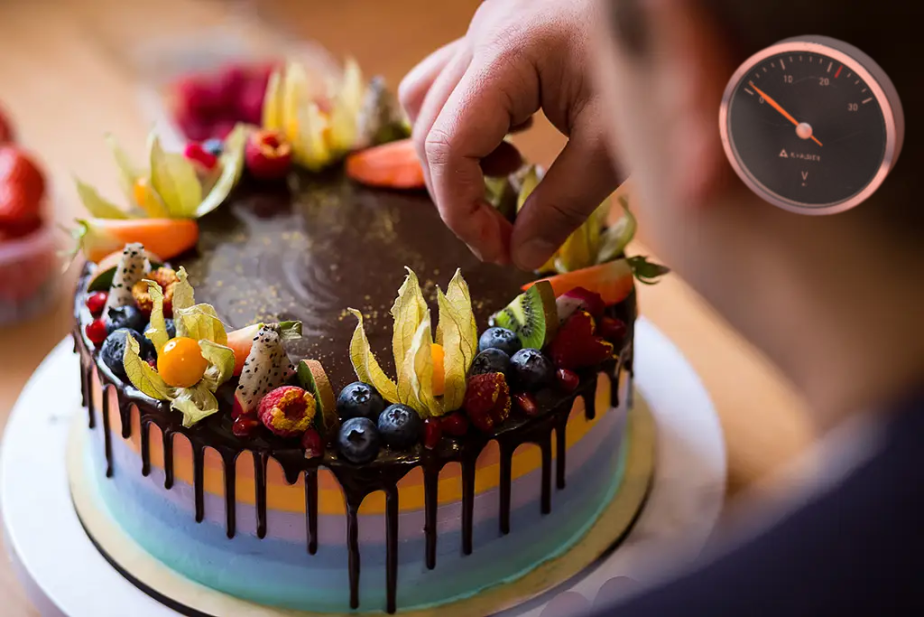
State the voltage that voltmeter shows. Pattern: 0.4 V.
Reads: 2 V
